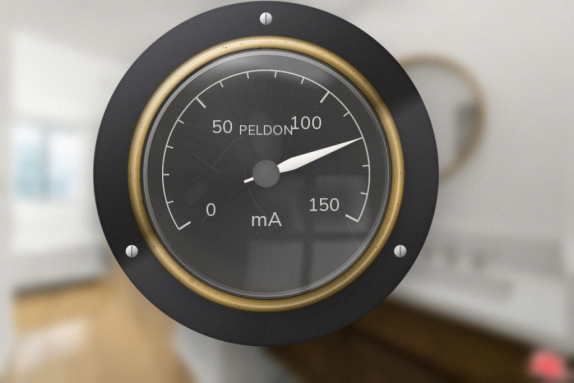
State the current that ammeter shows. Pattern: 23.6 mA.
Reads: 120 mA
